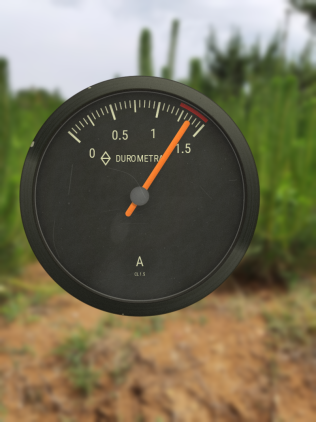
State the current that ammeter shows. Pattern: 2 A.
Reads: 1.35 A
